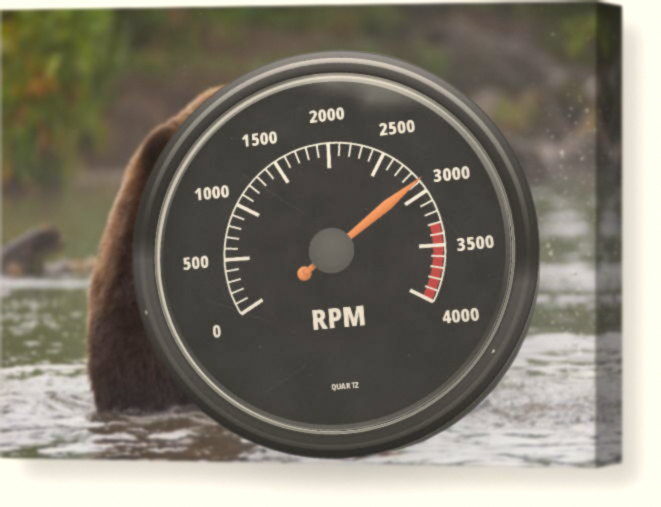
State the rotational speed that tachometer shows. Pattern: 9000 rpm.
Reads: 2900 rpm
